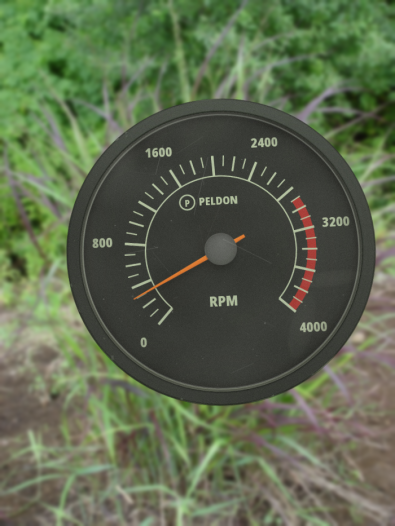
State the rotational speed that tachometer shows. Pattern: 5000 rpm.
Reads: 300 rpm
